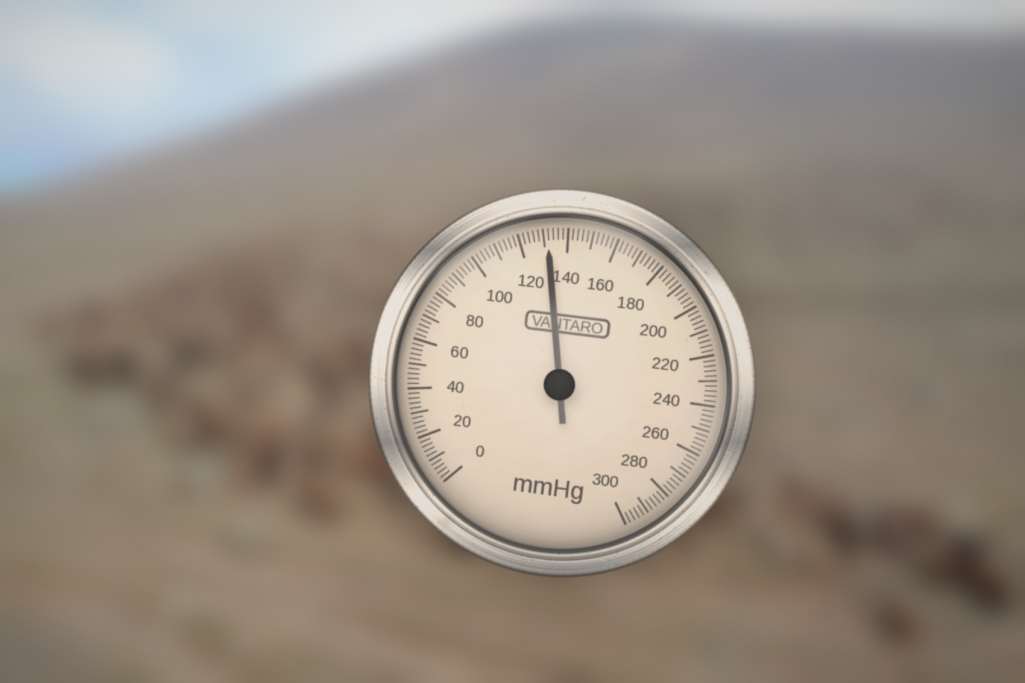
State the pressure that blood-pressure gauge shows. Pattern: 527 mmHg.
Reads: 132 mmHg
